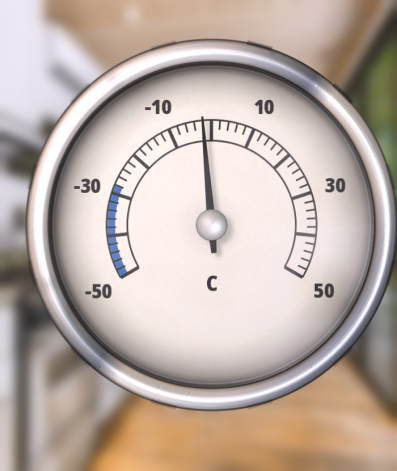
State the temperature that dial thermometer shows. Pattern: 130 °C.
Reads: -2 °C
